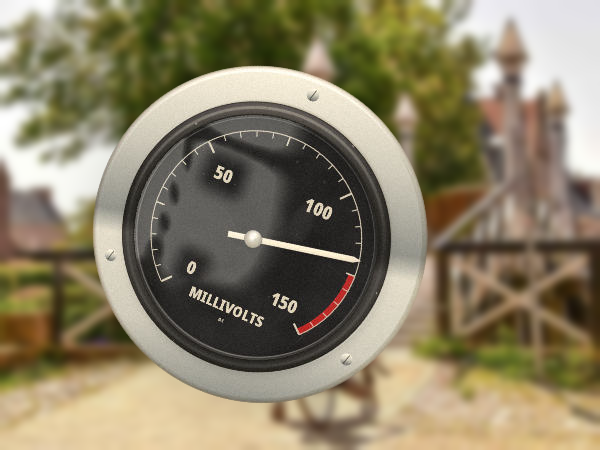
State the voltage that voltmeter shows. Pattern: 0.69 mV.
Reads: 120 mV
